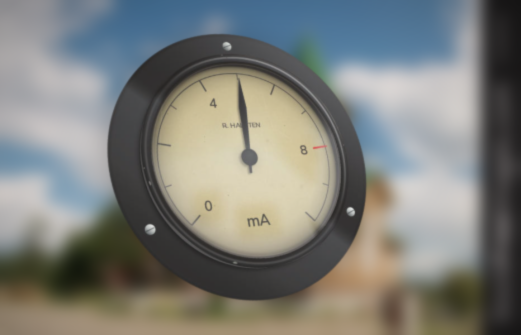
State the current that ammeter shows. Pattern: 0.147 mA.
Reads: 5 mA
